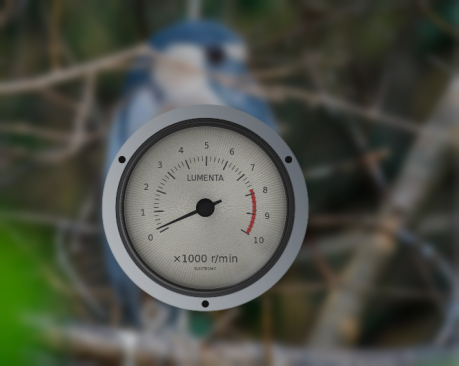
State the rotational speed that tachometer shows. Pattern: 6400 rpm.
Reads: 200 rpm
